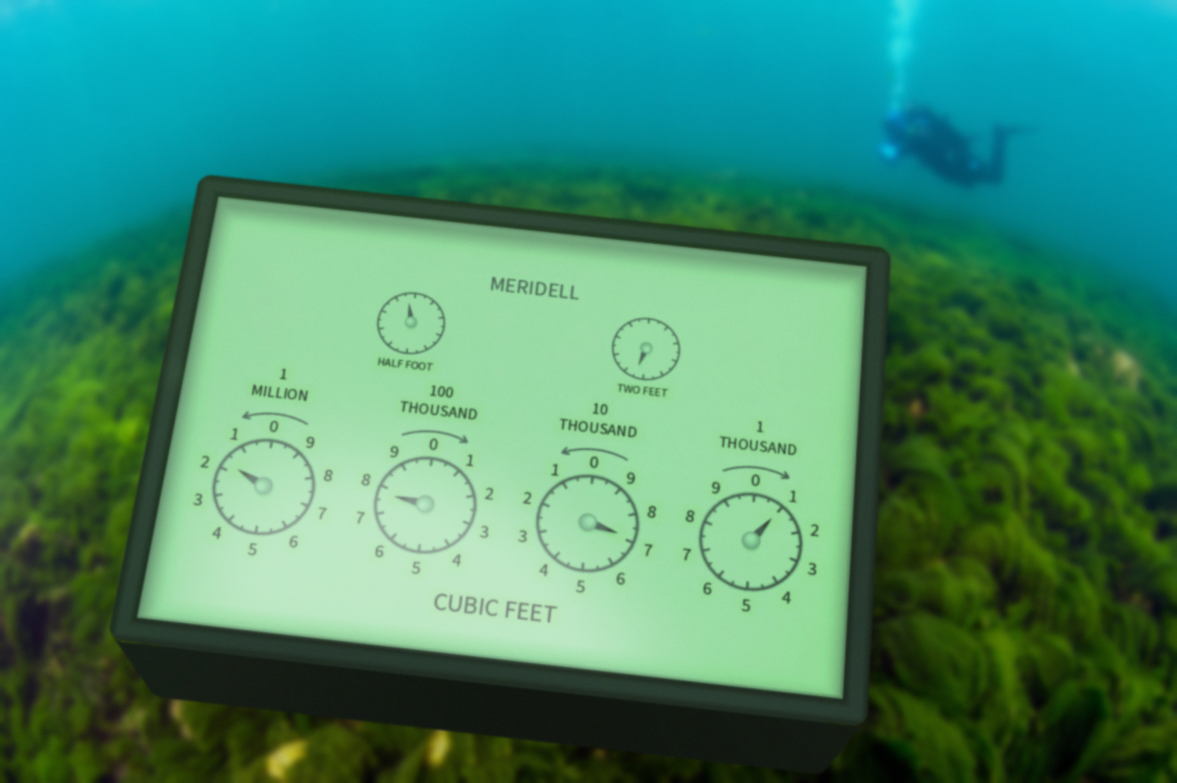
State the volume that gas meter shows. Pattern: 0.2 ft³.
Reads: 177100 ft³
